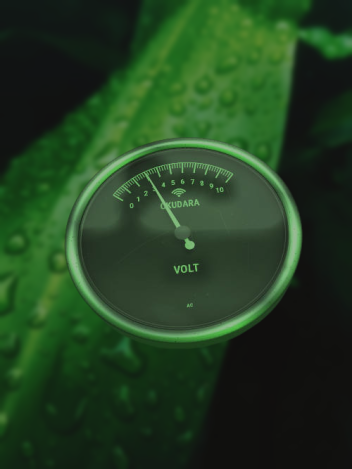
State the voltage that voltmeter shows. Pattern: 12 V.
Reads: 3 V
